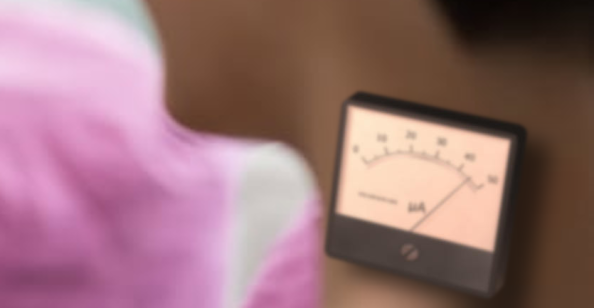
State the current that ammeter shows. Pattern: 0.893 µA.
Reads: 45 µA
